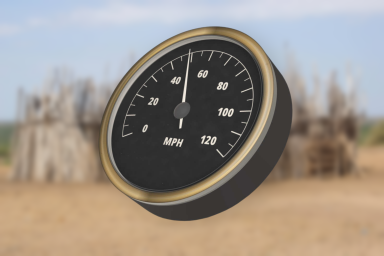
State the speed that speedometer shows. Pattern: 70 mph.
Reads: 50 mph
